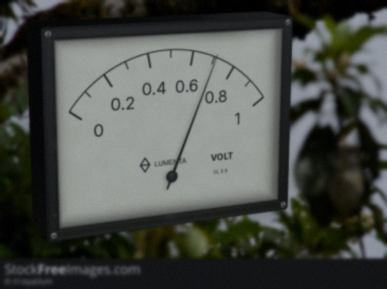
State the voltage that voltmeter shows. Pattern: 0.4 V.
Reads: 0.7 V
